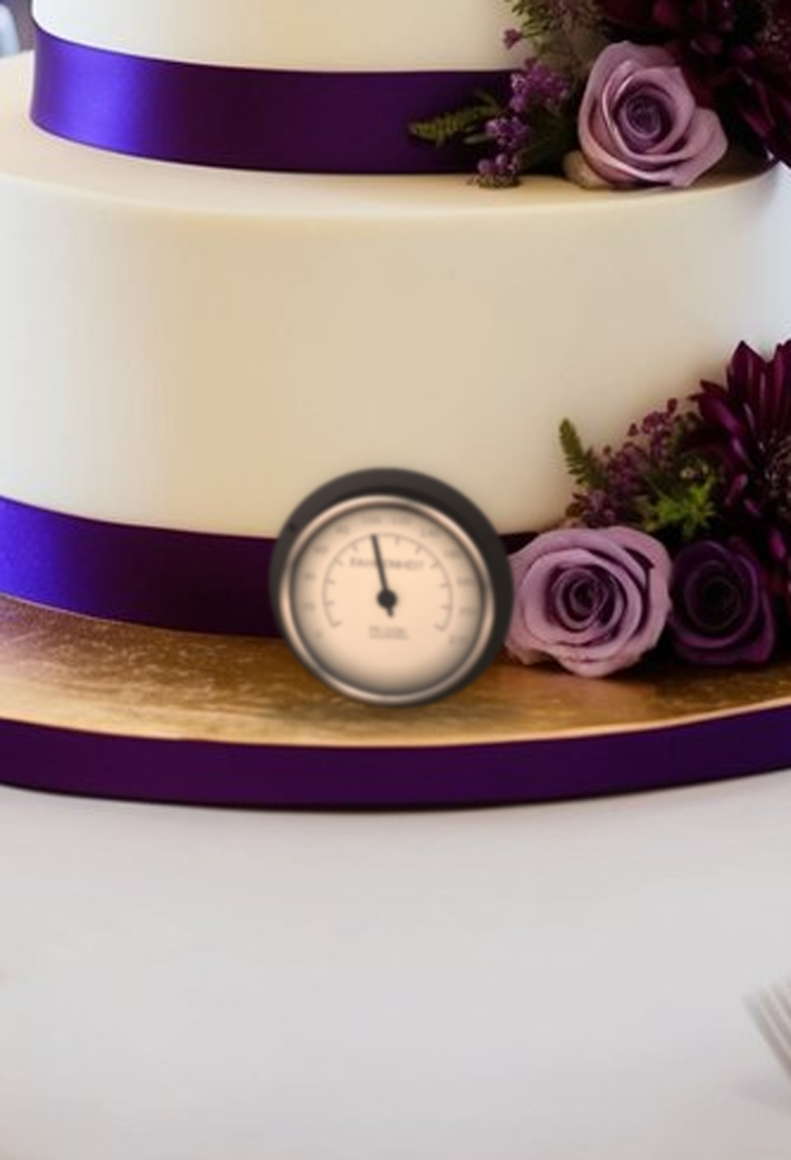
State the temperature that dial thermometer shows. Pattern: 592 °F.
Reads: 100 °F
